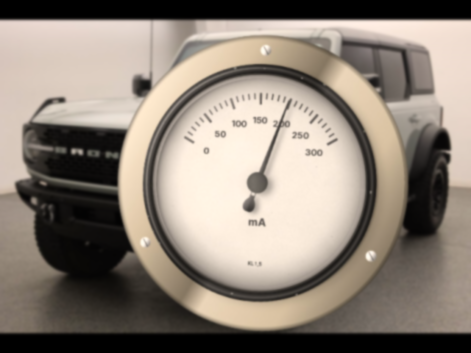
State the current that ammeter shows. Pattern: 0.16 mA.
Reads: 200 mA
